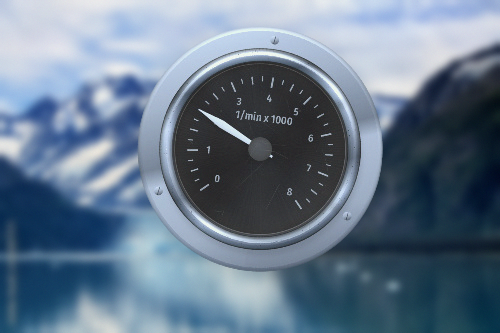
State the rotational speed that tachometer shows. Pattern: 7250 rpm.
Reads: 2000 rpm
